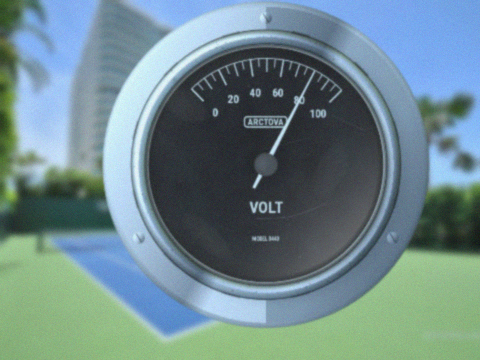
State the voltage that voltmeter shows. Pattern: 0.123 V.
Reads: 80 V
